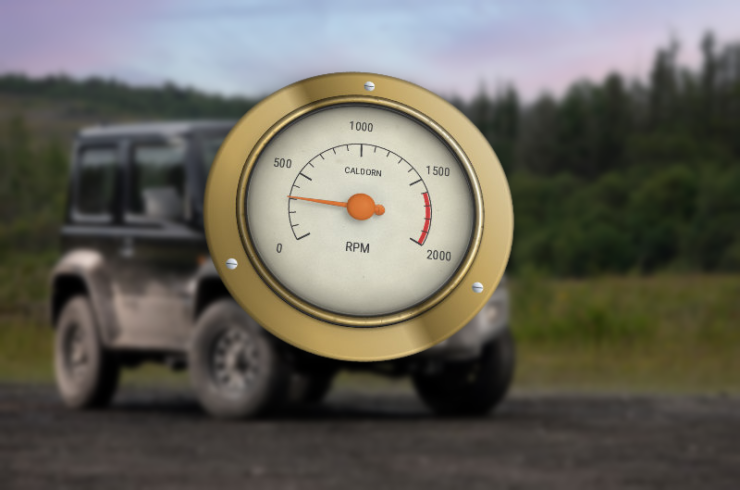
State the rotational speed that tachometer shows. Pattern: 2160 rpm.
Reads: 300 rpm
